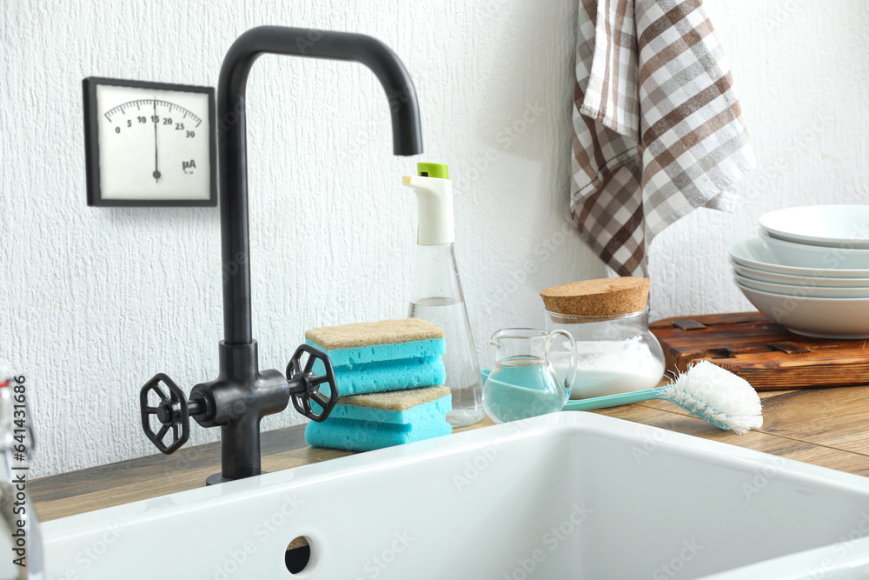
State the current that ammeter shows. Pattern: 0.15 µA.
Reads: 15 µA
